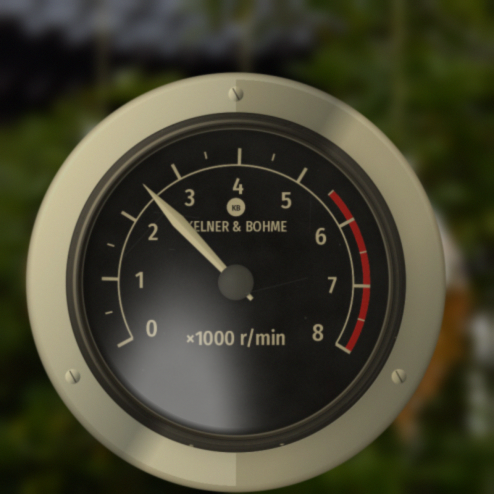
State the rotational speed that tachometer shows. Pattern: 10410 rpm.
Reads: 2500 rpm
